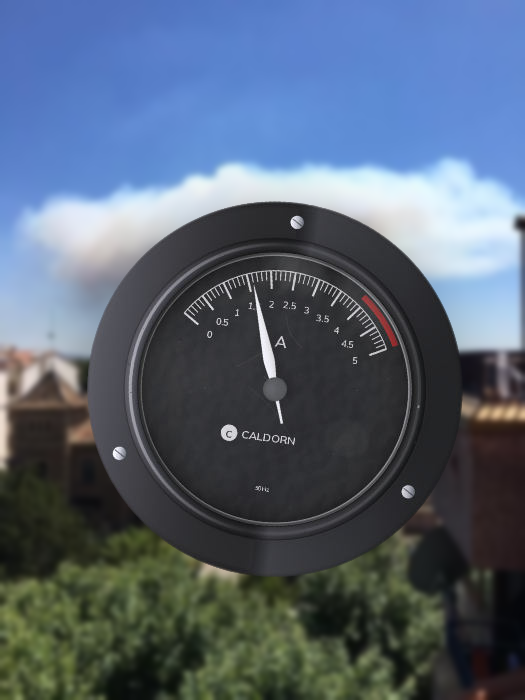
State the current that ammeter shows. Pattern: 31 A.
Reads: 1.6 A
